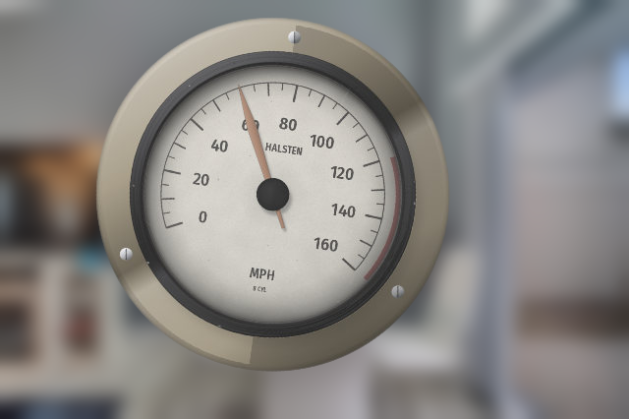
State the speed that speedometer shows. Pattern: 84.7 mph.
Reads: 60 mph
